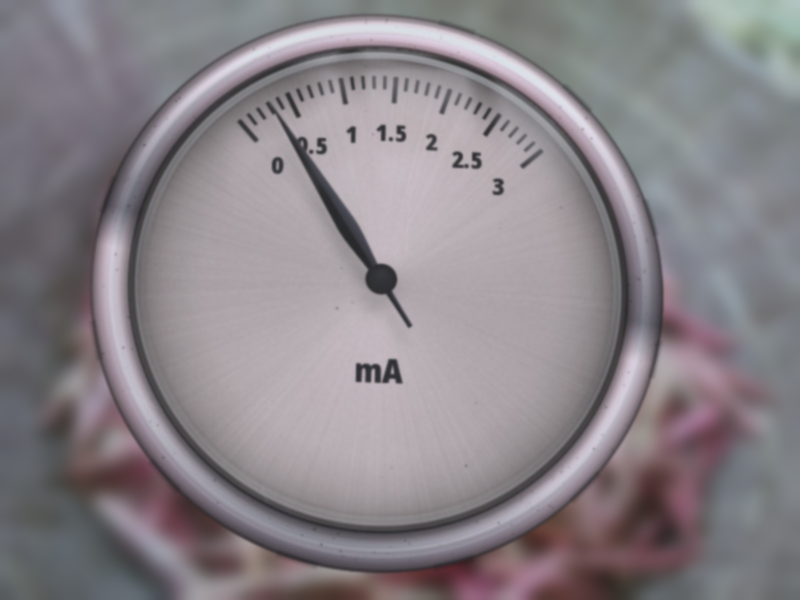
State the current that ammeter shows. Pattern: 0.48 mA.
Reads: 0.3 mA
